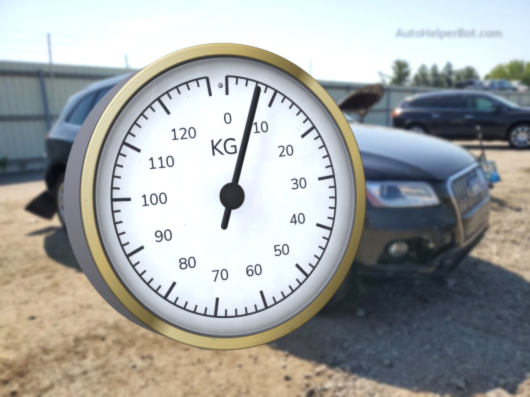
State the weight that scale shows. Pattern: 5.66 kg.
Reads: 6 kg
